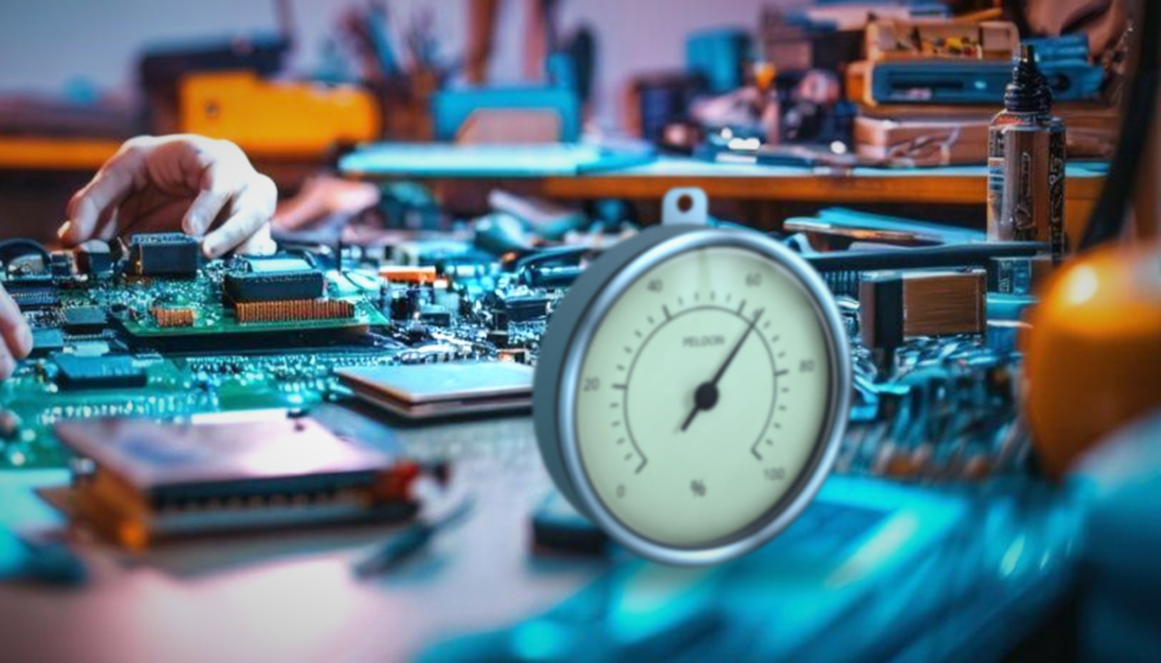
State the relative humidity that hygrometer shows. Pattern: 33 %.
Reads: 64 %
